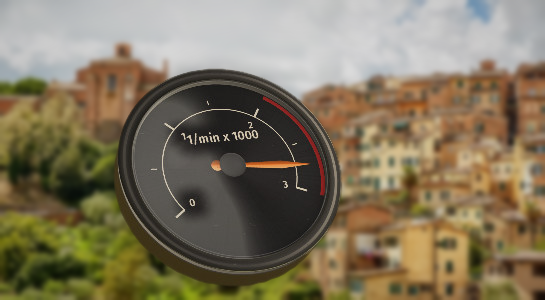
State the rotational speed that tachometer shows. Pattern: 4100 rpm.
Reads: 2750 rpm
